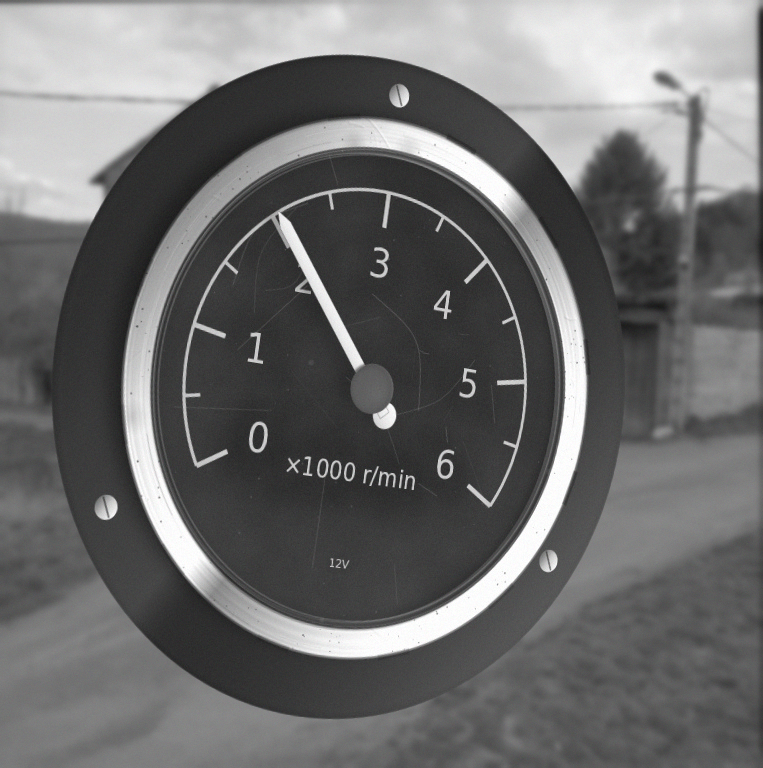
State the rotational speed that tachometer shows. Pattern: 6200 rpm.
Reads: 2000 rpm
